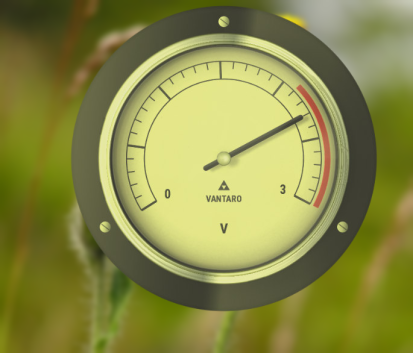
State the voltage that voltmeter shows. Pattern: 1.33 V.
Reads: 2.3 V
